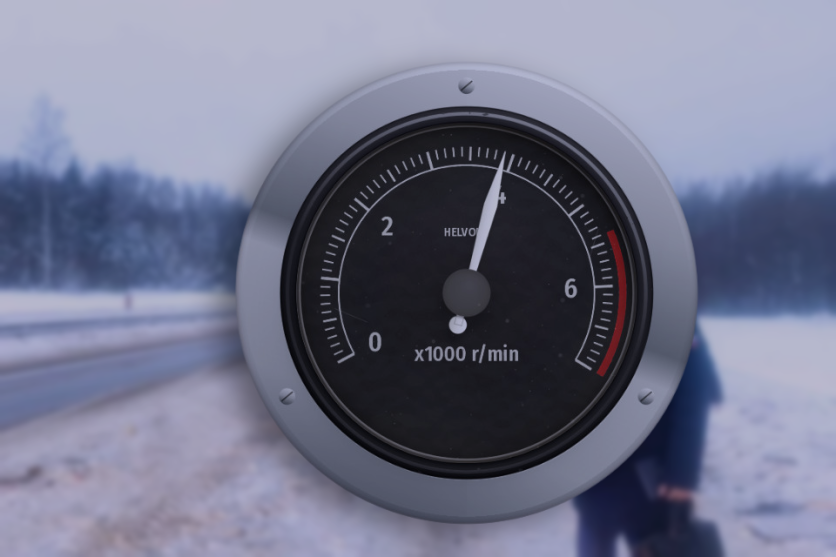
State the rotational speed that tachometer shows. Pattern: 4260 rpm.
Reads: 3900 rpm
